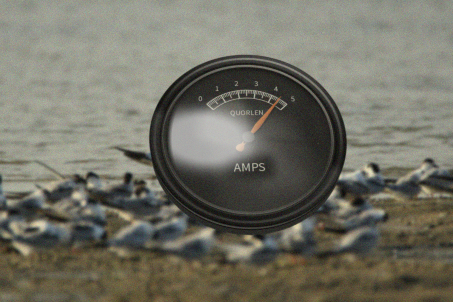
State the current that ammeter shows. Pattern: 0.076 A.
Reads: 4.5 A
